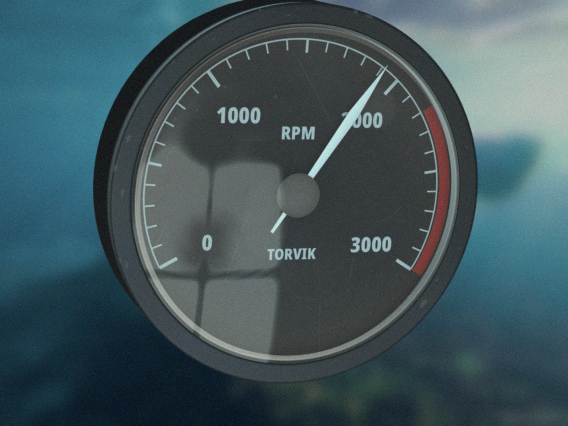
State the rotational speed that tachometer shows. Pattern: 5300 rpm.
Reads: 1900 rpm
